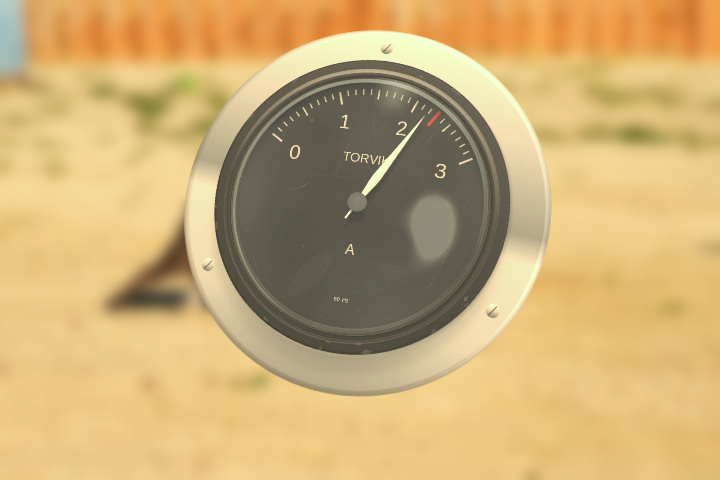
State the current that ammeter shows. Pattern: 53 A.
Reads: 2.2 A
